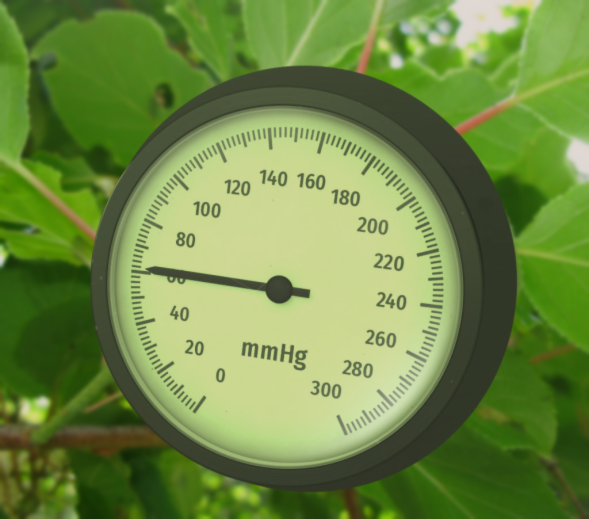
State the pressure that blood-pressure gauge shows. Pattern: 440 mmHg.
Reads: 62 mmHg
